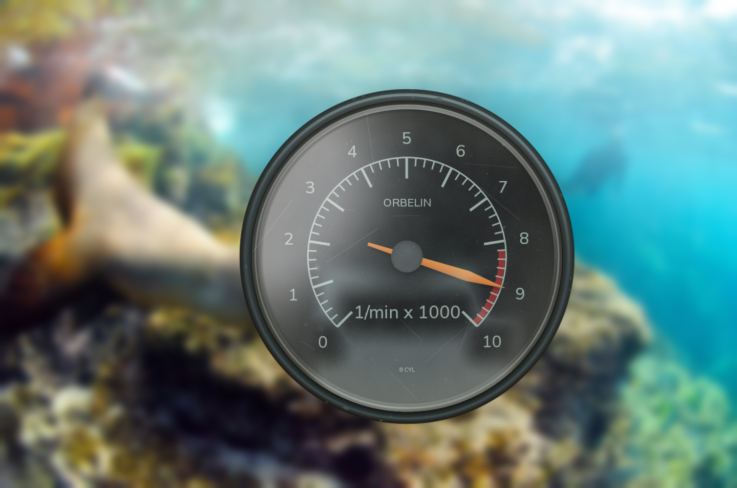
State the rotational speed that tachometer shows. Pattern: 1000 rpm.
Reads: 9000 rpm
